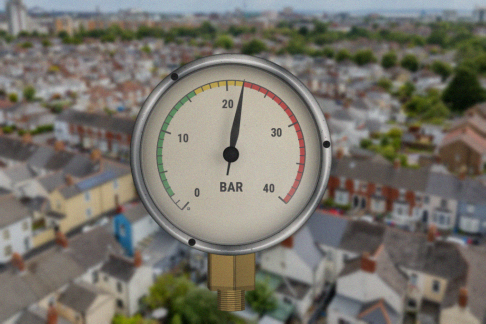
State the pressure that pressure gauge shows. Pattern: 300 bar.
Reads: 22 bar
